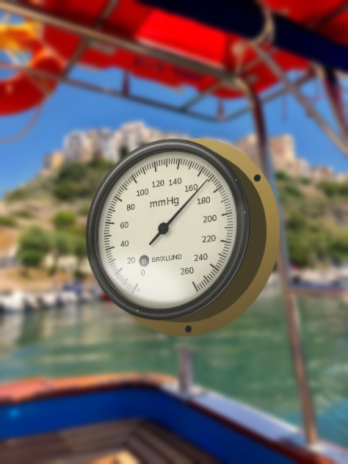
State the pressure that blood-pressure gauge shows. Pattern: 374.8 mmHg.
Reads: 170 mmHg
